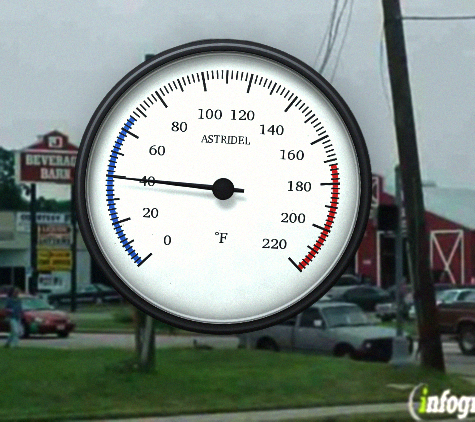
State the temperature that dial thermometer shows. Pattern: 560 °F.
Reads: 40 °F
